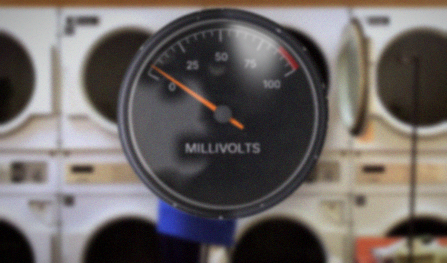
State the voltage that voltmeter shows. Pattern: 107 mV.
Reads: 5 mV
